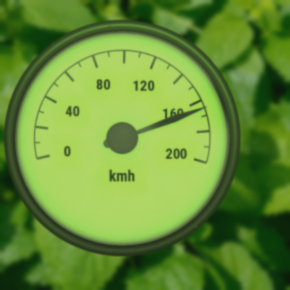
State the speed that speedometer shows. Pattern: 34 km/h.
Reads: 165 km/h
